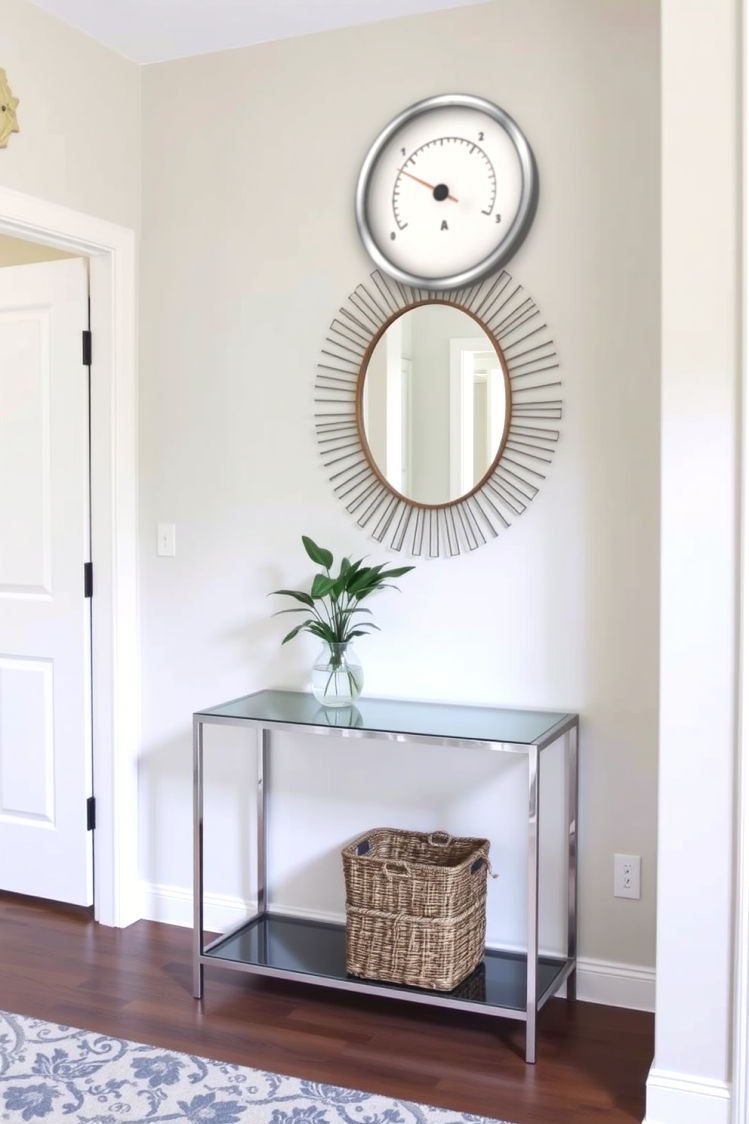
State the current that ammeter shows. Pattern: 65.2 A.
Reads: 0.8 A
